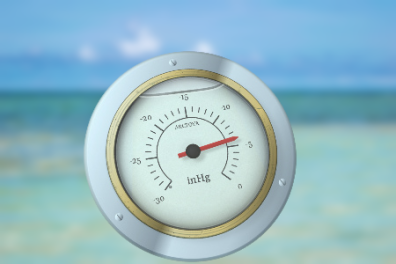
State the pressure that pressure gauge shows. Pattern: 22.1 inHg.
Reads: -6 inHg
